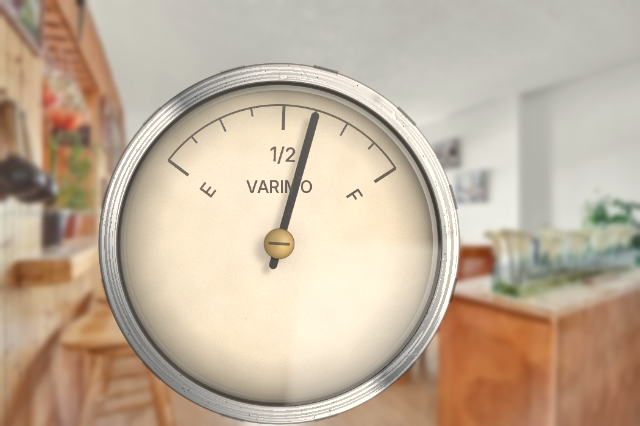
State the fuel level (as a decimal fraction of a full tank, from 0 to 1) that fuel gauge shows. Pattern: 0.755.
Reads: 0.625
